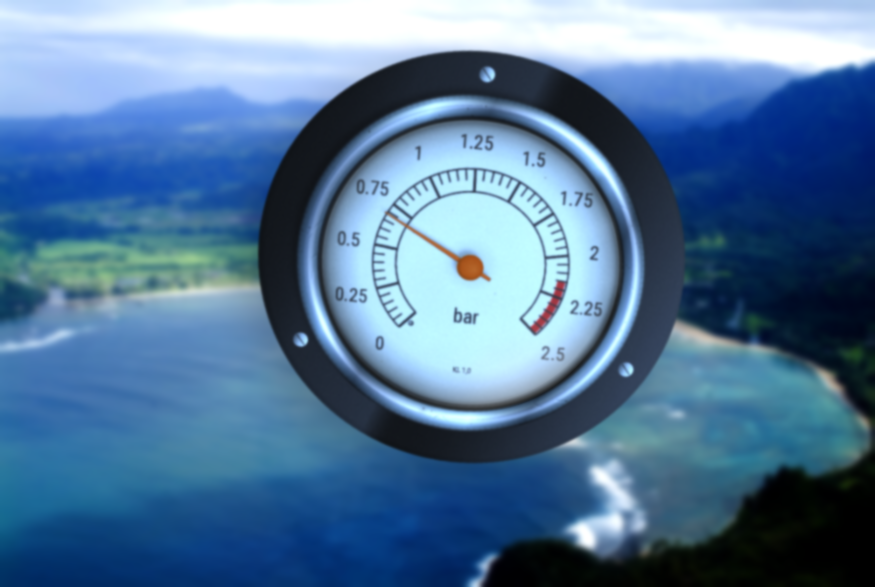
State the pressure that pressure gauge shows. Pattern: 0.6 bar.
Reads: 0.7 bar
